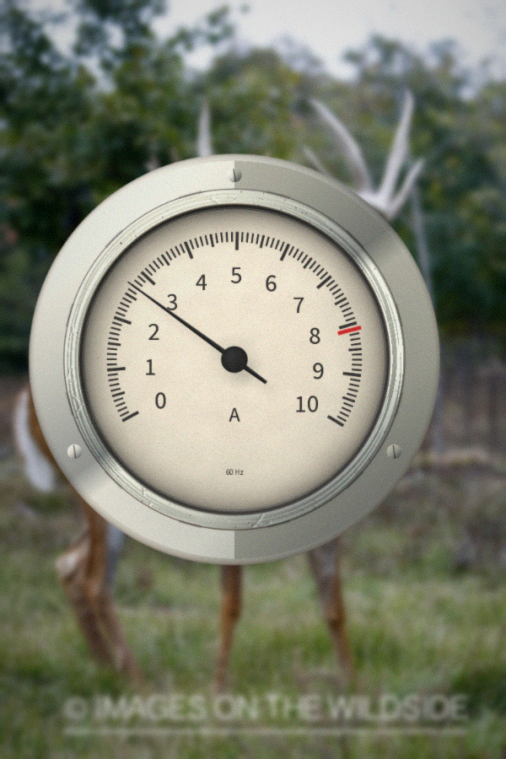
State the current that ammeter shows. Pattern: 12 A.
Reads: 2.7 A
